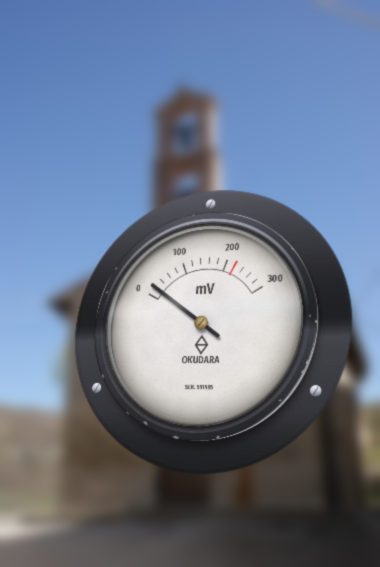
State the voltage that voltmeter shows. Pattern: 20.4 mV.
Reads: 20 mV
